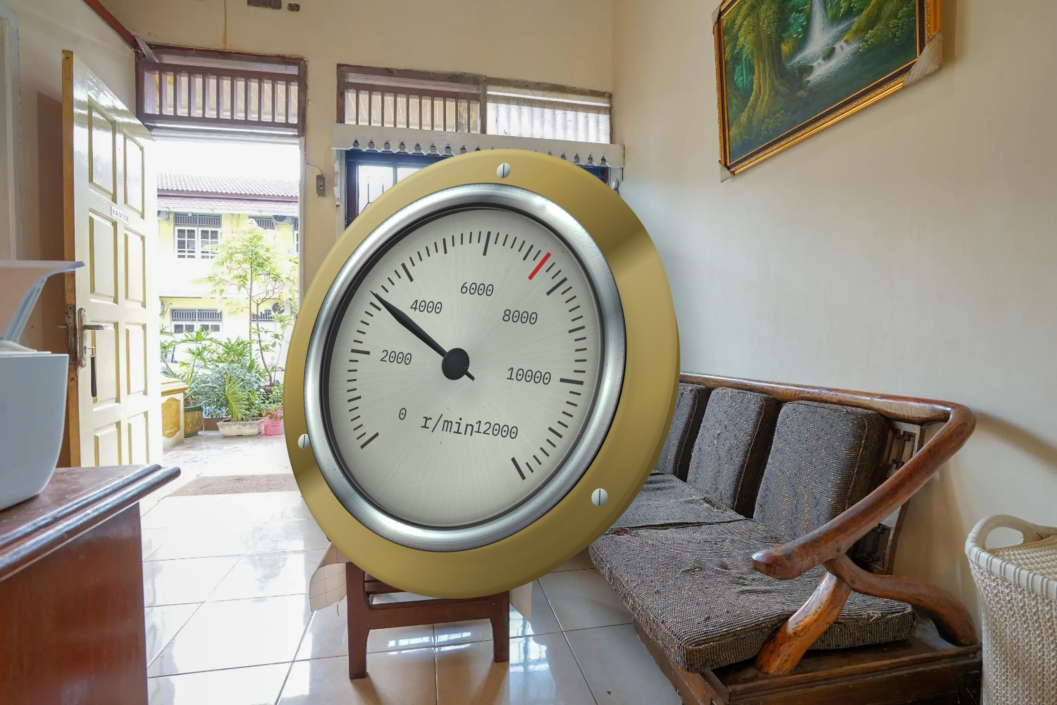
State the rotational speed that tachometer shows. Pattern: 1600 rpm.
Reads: 3200 rpm
